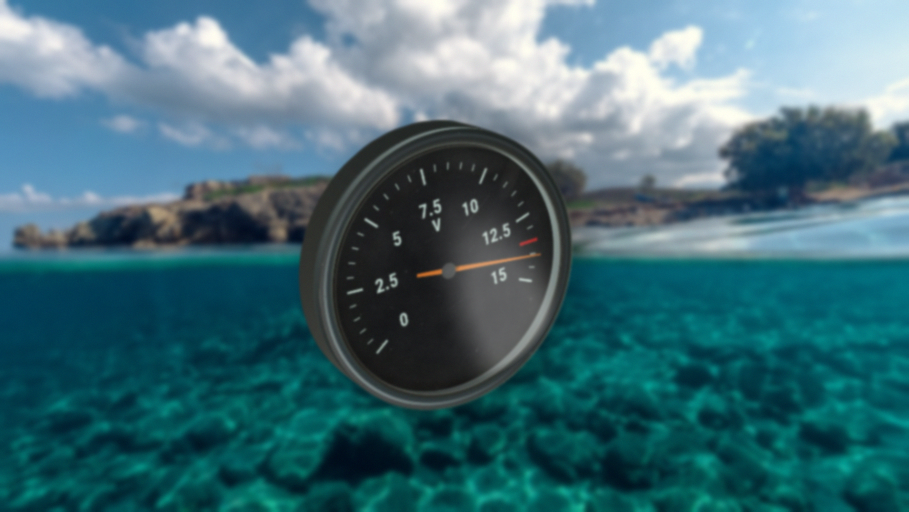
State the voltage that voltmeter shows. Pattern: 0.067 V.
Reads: 14 V
